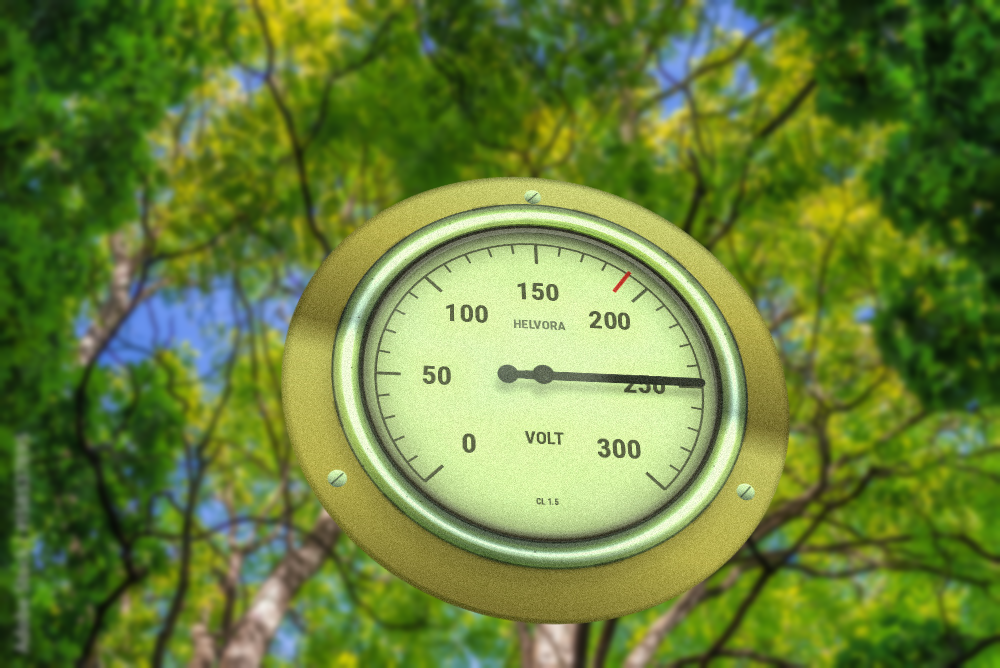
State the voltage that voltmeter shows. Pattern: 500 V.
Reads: 250 V
